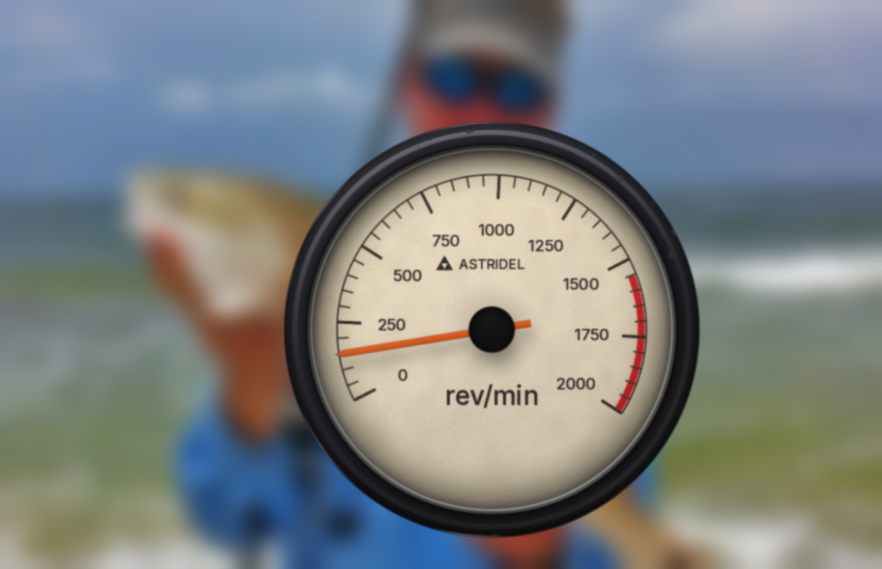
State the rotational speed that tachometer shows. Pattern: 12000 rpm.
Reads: 150 rpm
